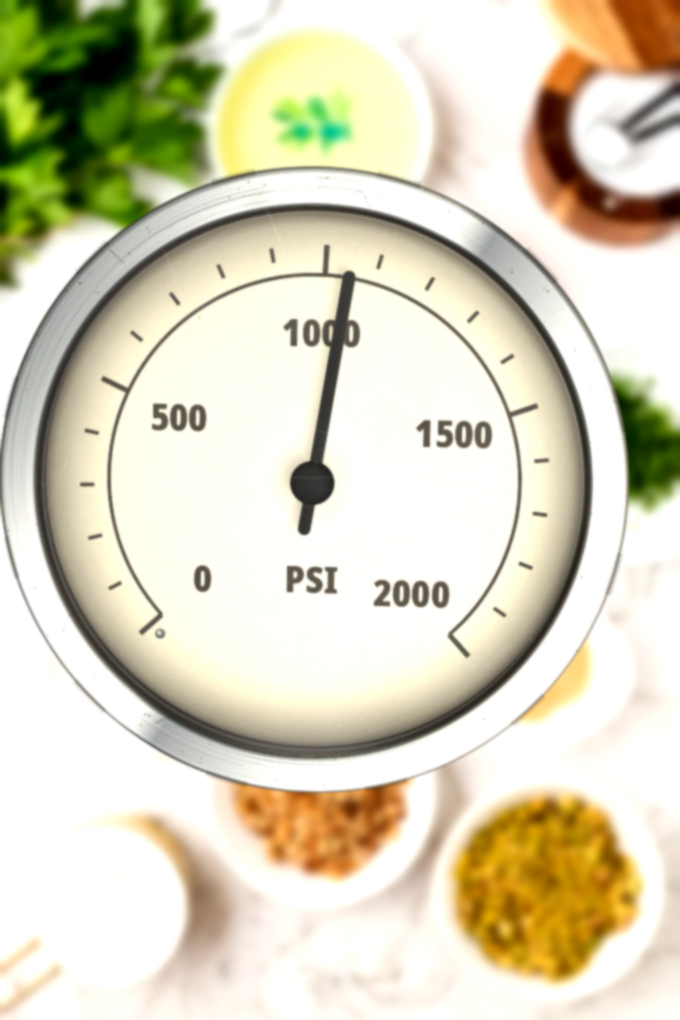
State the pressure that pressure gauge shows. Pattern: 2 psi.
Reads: 1050 psi
